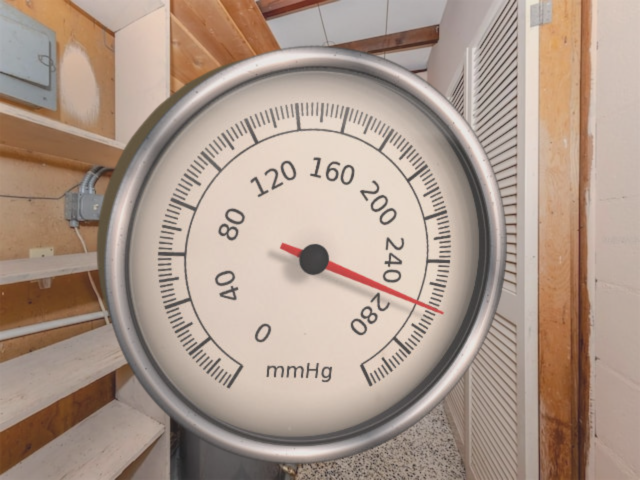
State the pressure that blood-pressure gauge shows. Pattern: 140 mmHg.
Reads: 260 mmHg
